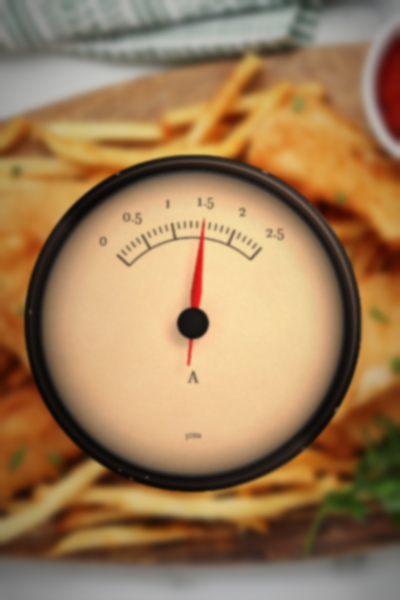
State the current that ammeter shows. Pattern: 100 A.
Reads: 1.5 A
